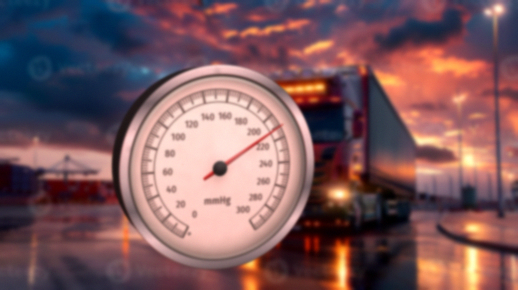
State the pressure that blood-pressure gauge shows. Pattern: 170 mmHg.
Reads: 210 mmHg
